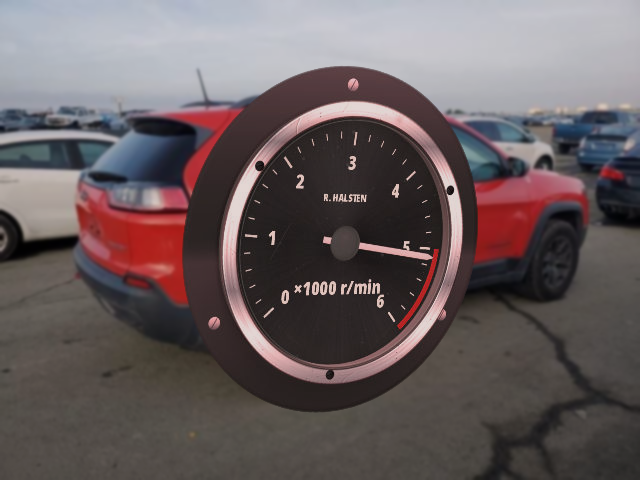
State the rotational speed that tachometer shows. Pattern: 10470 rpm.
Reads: 5100 rpm
